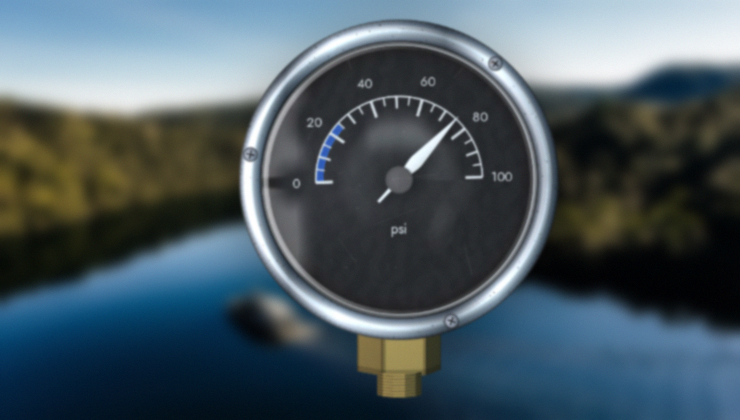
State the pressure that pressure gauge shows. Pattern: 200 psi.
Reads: 75 psi
